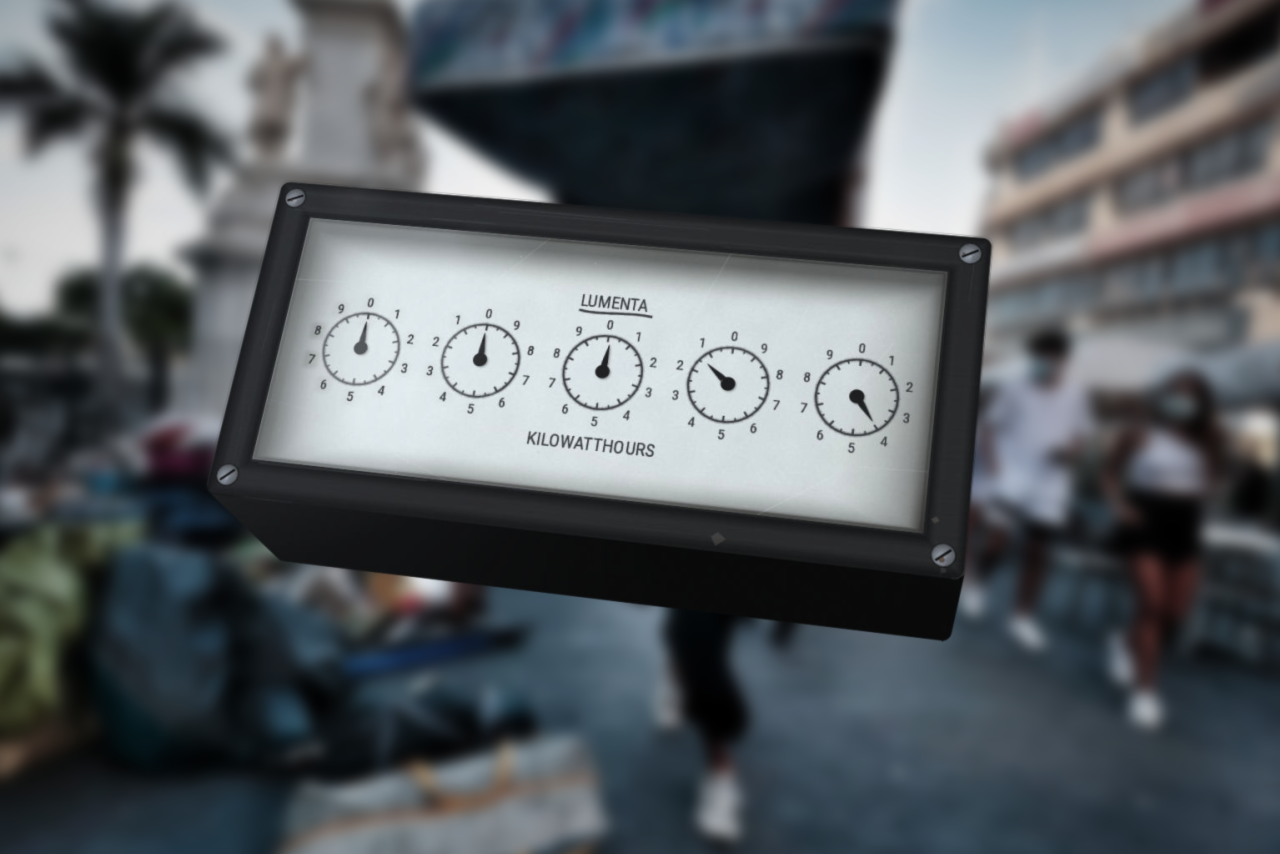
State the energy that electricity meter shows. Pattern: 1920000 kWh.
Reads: 14 kWh
